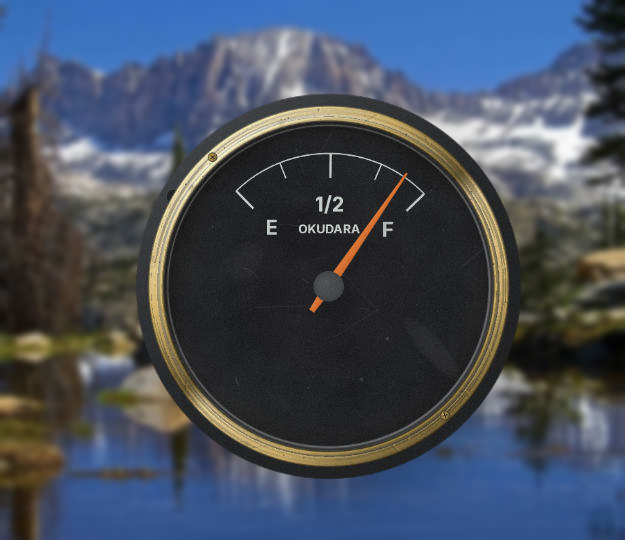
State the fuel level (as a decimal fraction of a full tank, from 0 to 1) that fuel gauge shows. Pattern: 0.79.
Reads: 0.875
